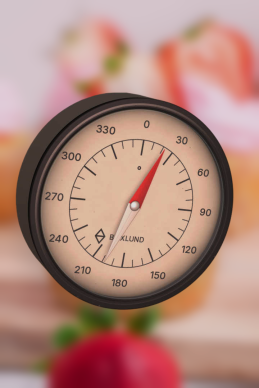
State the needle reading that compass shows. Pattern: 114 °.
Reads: 20 °
